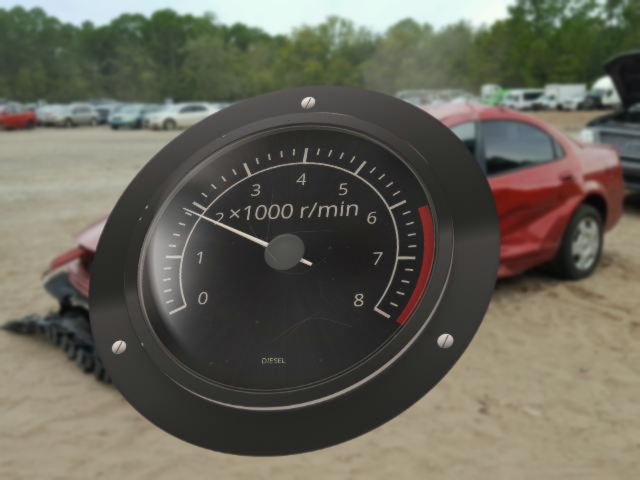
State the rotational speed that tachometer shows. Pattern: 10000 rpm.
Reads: 1800 rpm
